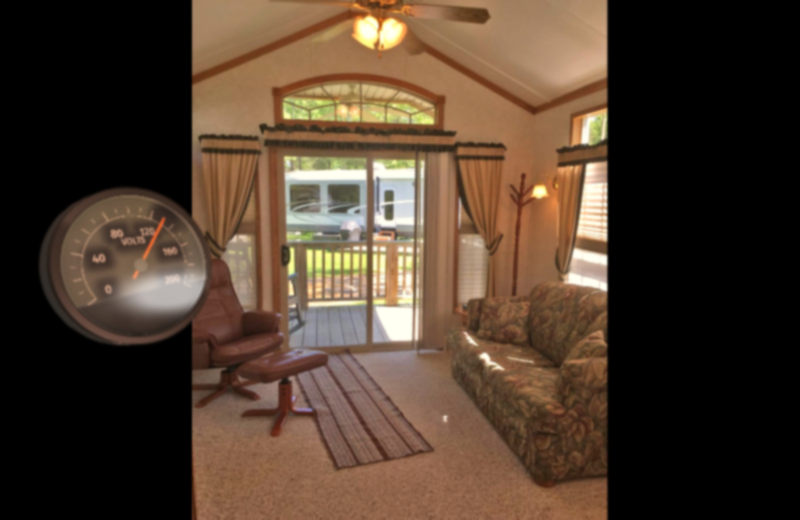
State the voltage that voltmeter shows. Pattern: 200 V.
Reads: 130 V
